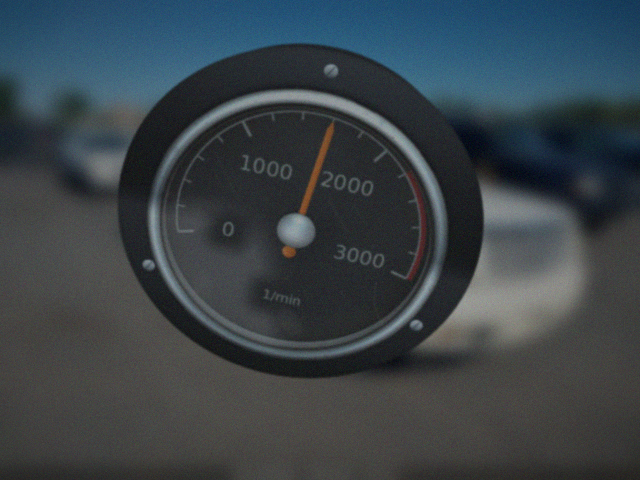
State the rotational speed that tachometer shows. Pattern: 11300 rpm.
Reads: 1600 rpm
